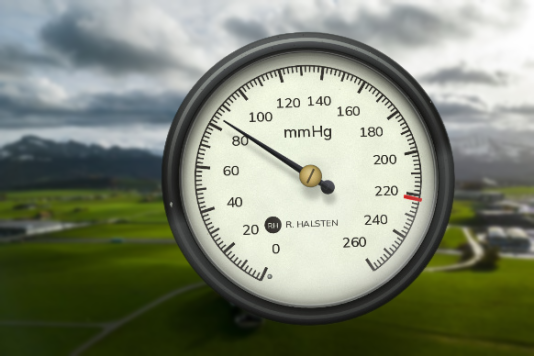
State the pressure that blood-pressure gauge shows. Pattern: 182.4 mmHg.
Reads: 84 mmHg
